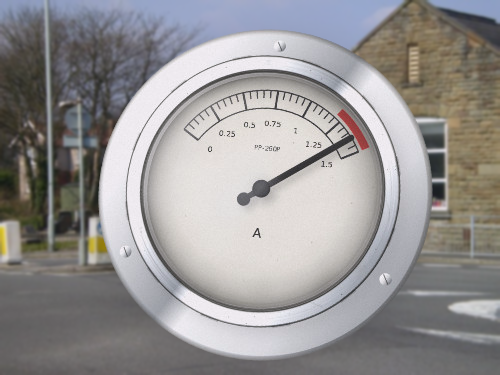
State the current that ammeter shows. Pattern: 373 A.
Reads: 1.4 A
